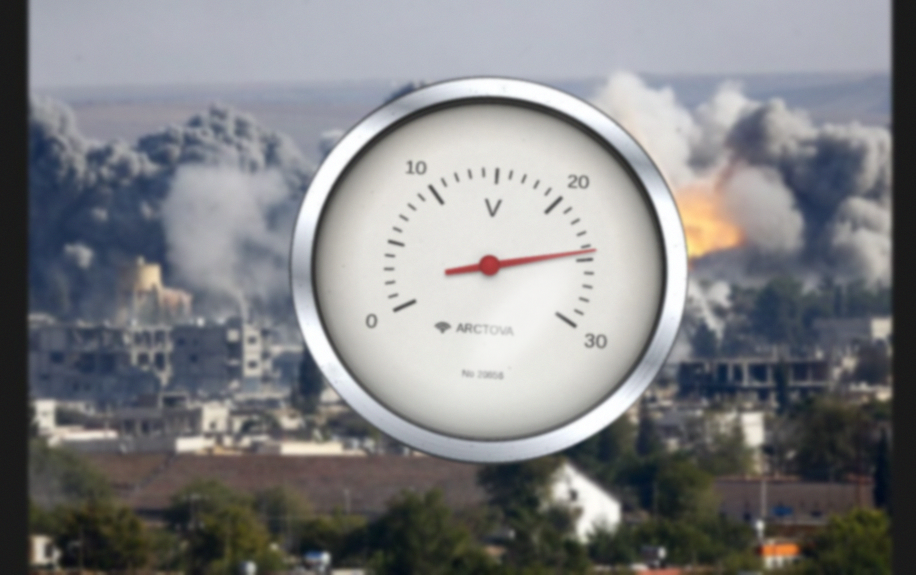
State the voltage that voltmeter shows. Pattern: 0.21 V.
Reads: 24.5 V
